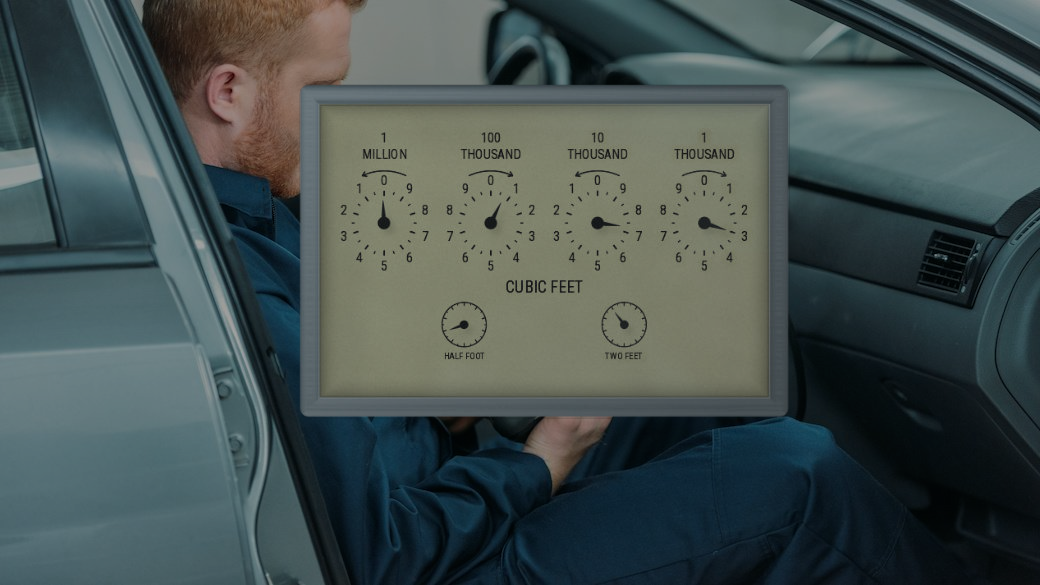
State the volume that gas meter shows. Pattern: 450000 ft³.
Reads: 7300 ft³
